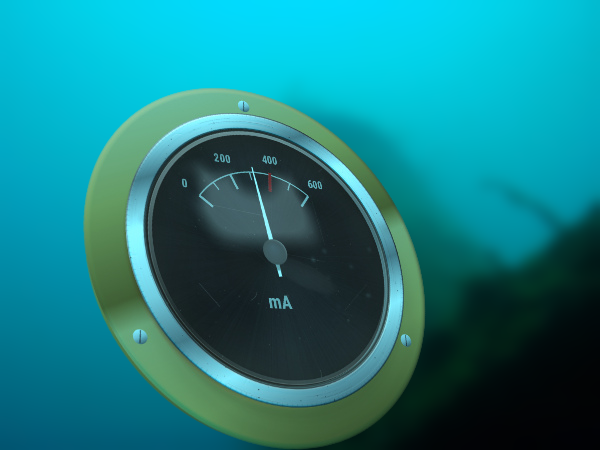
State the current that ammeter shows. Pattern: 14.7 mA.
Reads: 300 mA
